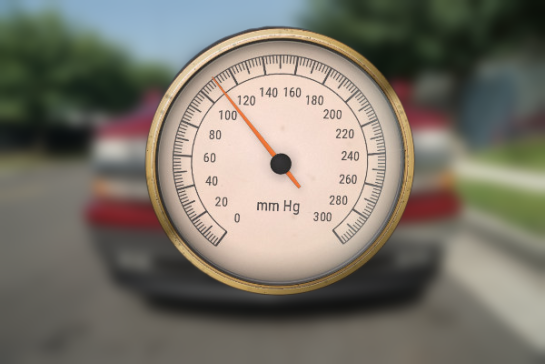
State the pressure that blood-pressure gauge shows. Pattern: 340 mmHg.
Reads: 110 mmHg
